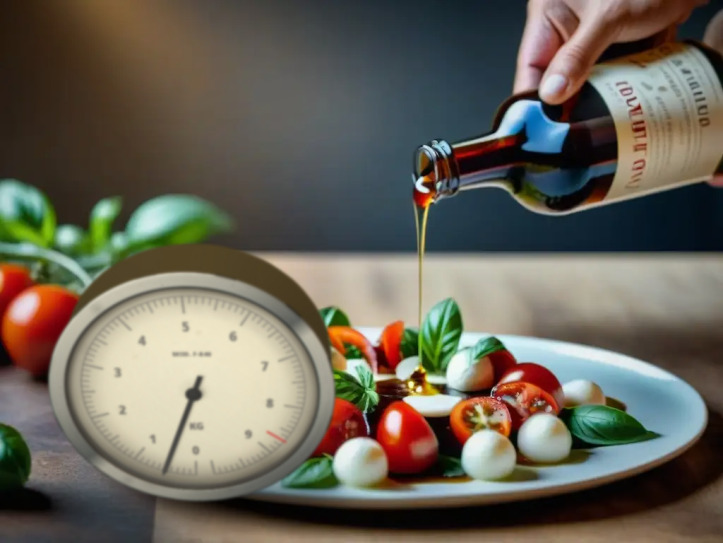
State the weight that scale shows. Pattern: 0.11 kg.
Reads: 0.5 kg
